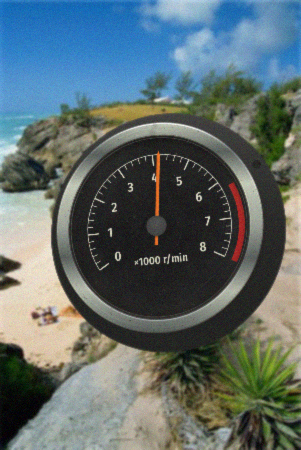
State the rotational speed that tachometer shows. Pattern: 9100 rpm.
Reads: 4200 rpm
